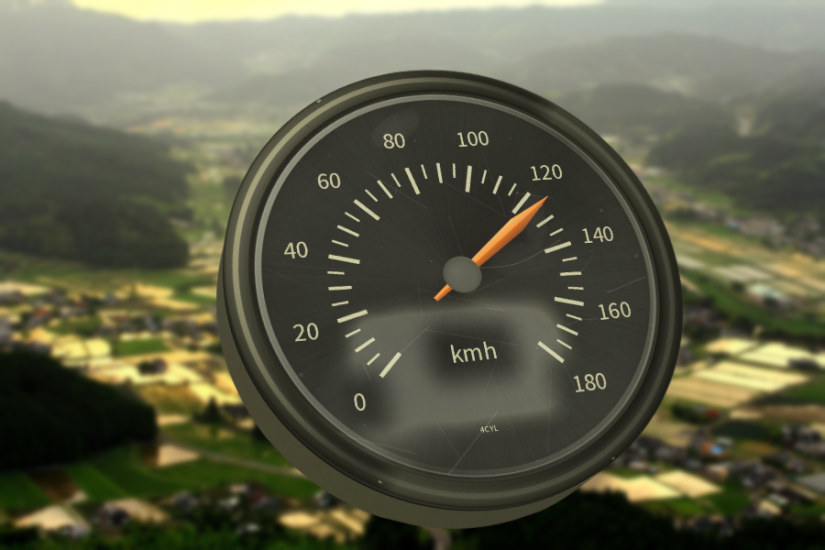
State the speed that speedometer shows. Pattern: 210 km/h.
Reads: 125 km/h
